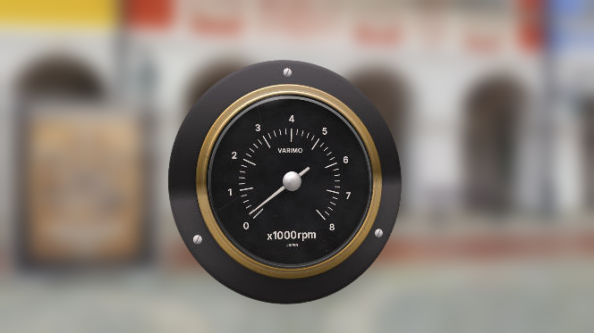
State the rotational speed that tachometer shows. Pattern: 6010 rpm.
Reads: 200 rpm
